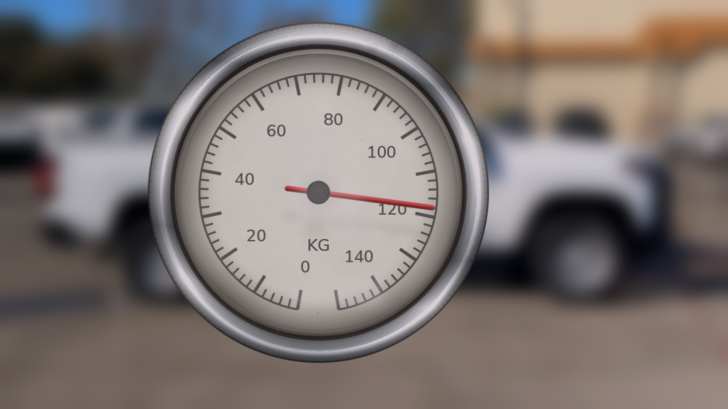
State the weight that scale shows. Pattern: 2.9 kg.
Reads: 118 kg
